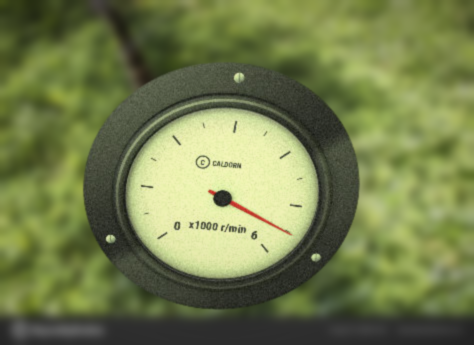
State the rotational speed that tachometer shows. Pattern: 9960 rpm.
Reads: 5500 rpm
